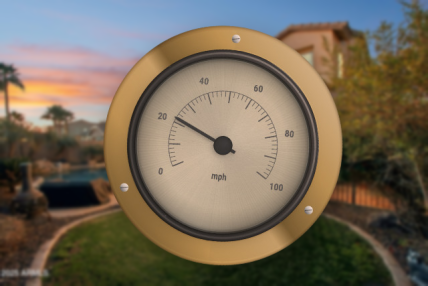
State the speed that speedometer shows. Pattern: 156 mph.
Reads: 22 mph
